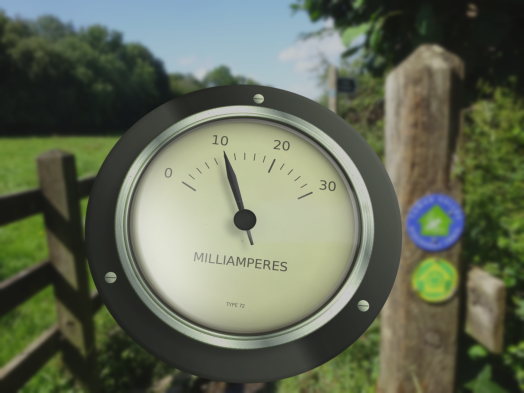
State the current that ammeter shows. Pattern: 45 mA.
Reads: 10 mA
